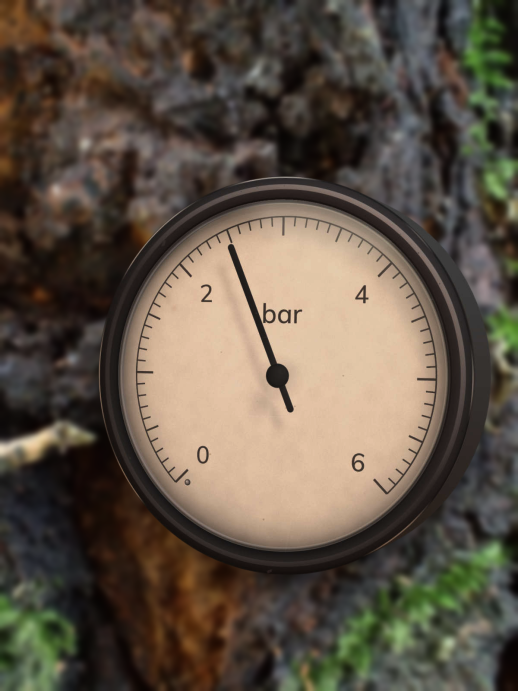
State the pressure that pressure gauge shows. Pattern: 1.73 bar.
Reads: 2.5 bar
